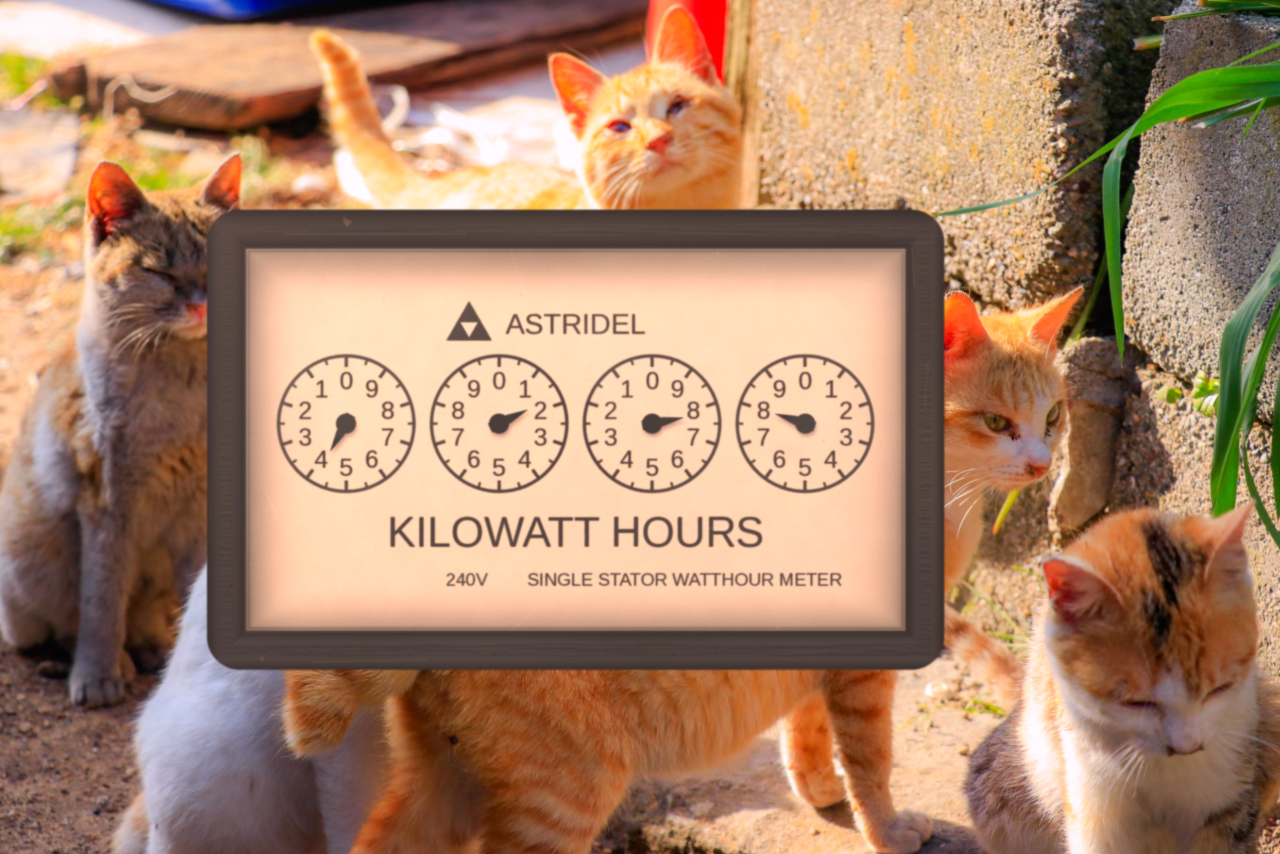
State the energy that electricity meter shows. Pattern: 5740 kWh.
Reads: 4178 kWh
